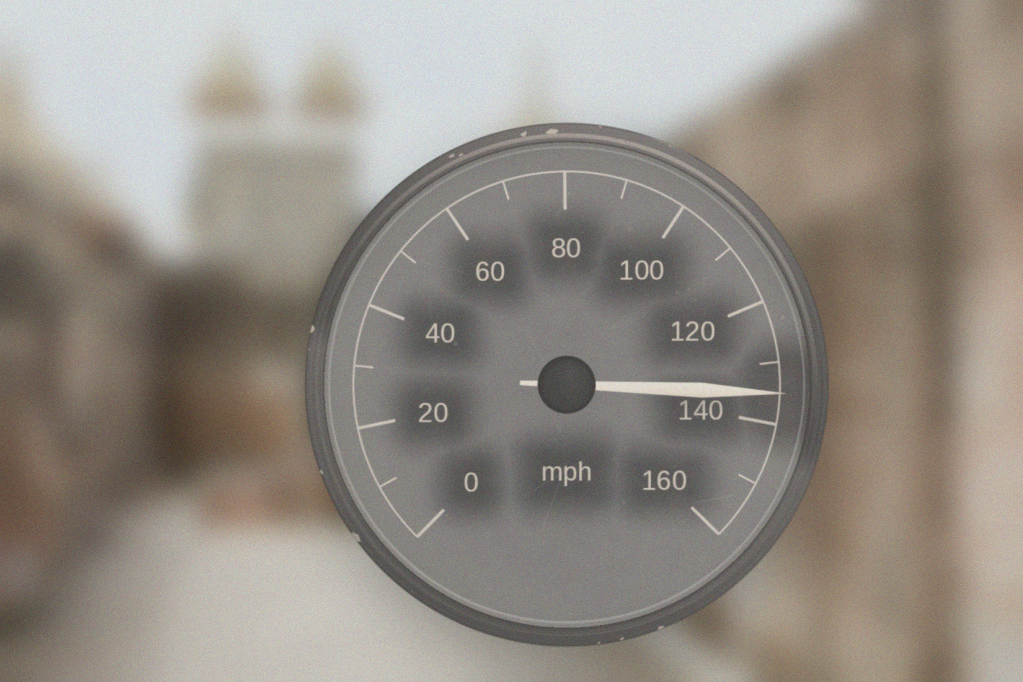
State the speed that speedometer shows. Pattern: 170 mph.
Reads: 135 mph
